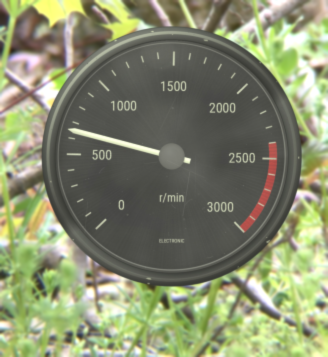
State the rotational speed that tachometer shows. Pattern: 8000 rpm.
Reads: 650 rpm
